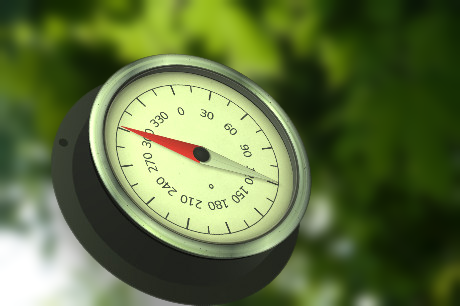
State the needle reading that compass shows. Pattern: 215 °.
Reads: 300 °
